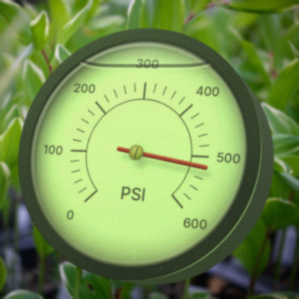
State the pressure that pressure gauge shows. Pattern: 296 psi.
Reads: 520 psi
